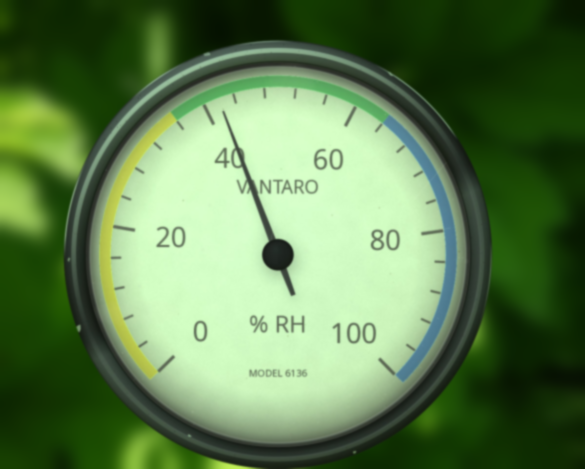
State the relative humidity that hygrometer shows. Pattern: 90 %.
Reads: 42 %
